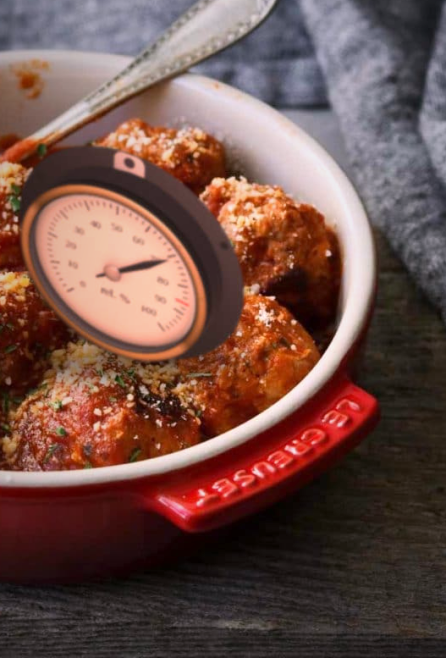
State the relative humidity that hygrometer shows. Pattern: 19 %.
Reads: 70 %
